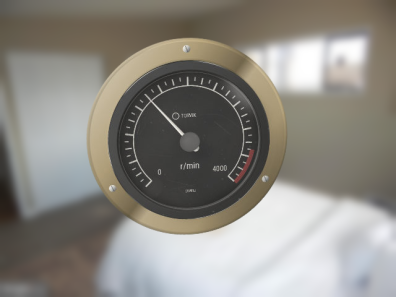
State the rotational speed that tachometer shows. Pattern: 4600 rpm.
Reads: 1400 rpm
